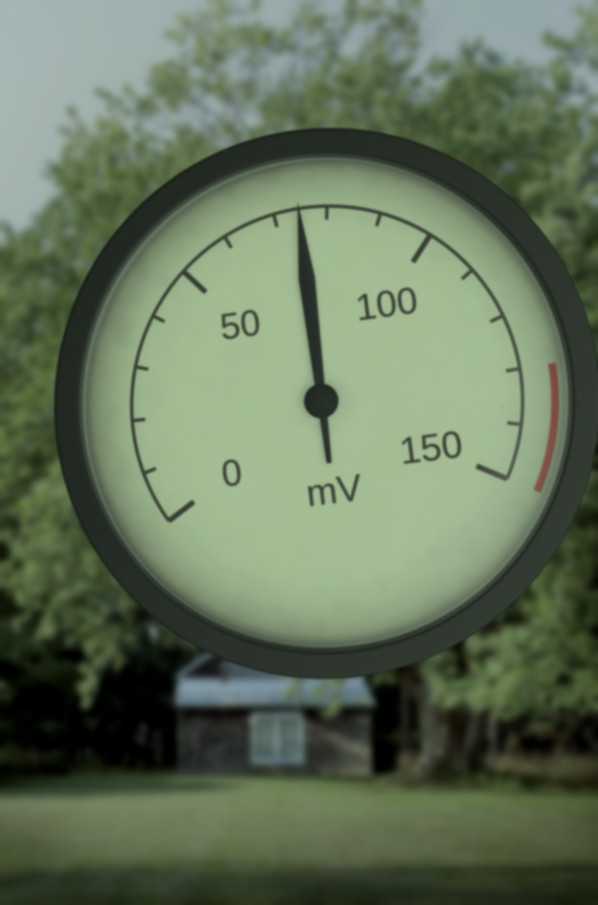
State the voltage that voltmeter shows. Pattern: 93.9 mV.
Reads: 75 mV
